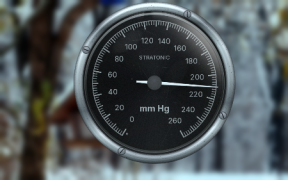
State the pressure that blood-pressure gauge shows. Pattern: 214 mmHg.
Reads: 210 mmHg
